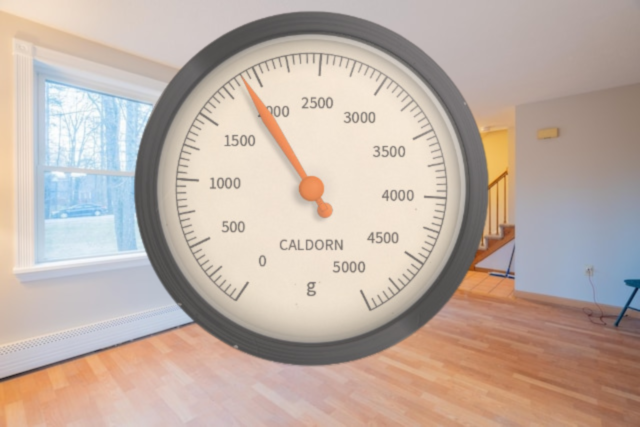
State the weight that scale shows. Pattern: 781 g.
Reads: 1900 g
